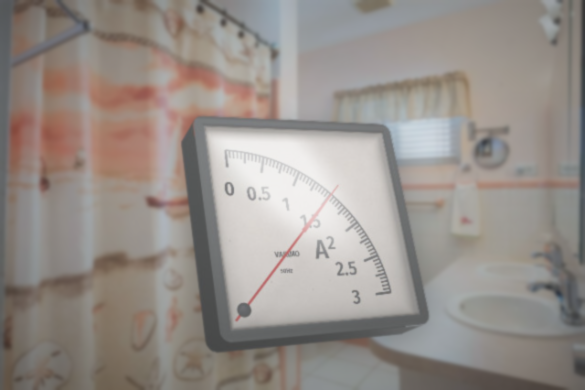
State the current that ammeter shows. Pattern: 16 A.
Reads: 1.5 A
